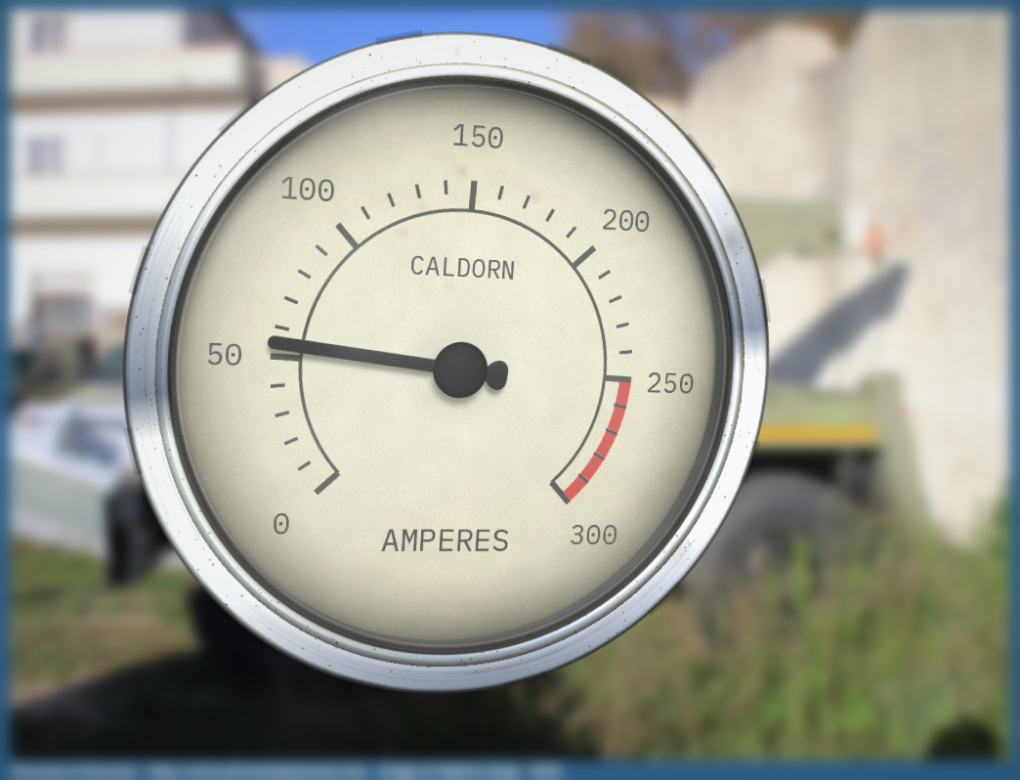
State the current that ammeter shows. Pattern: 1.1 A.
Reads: 55 A
